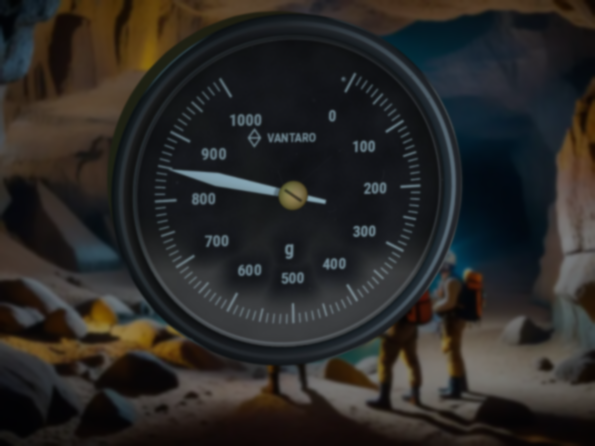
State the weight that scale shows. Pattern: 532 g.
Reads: 850 g
